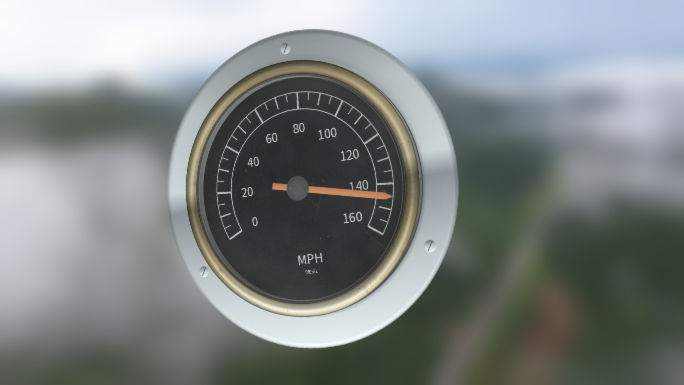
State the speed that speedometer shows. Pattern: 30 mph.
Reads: 145 mph
